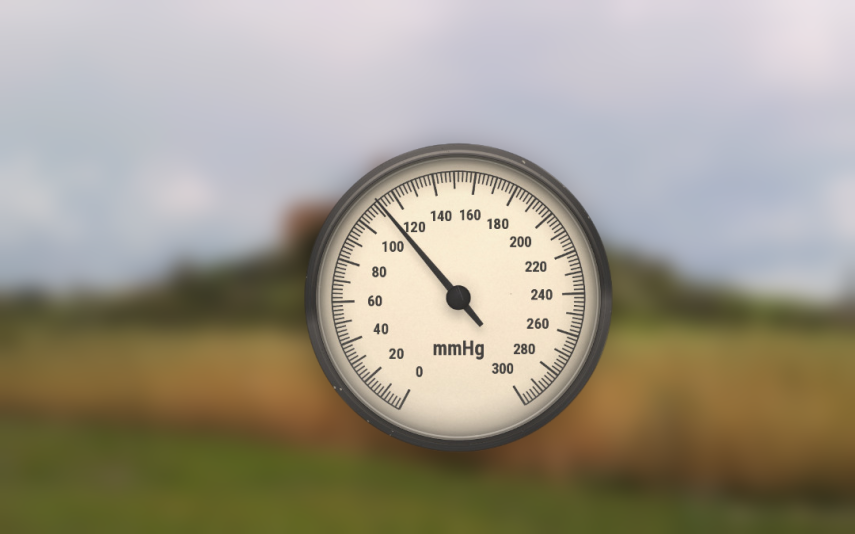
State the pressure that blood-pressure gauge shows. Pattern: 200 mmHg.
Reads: 112 mmHg
